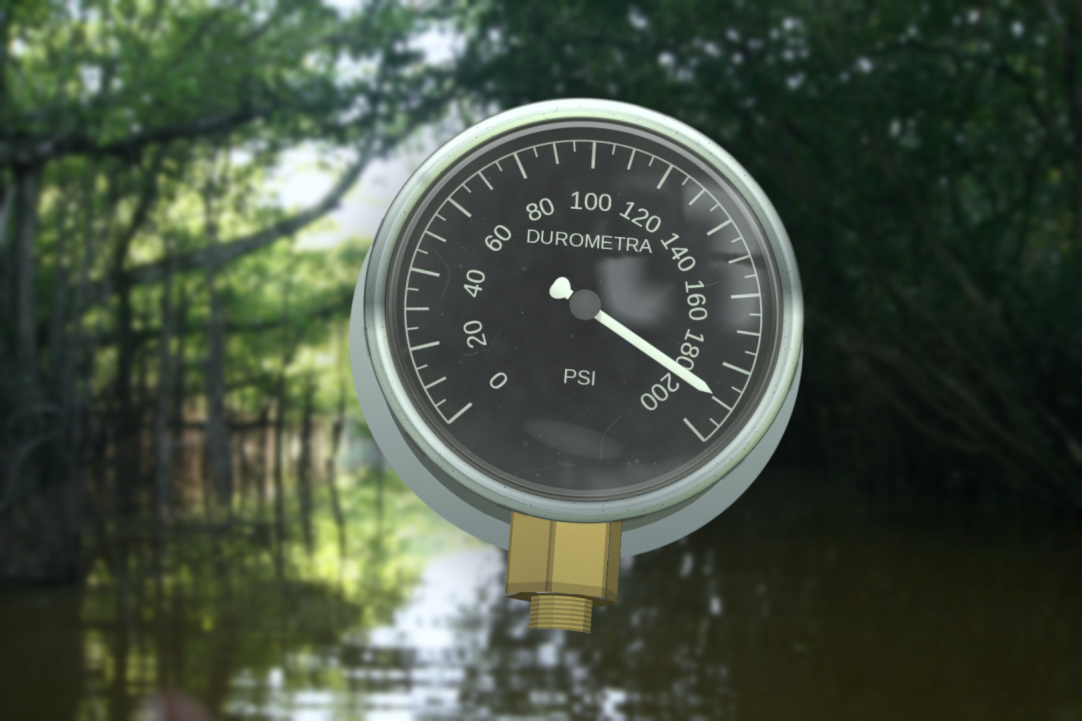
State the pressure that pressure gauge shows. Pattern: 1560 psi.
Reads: 190 psi
